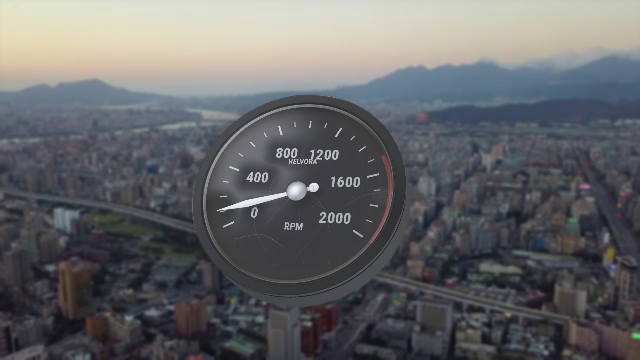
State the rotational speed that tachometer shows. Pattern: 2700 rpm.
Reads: 100 rpm
